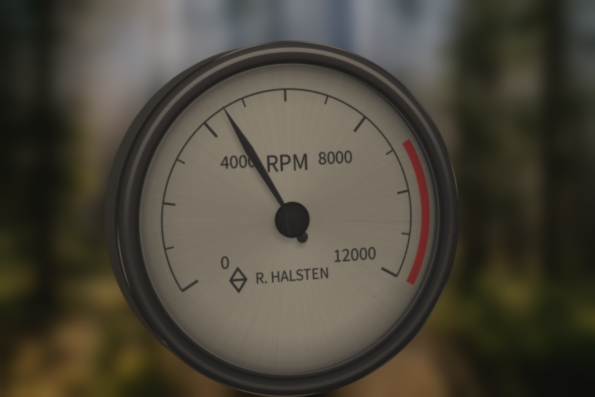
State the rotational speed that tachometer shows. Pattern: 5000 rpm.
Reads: 4500 rpm
